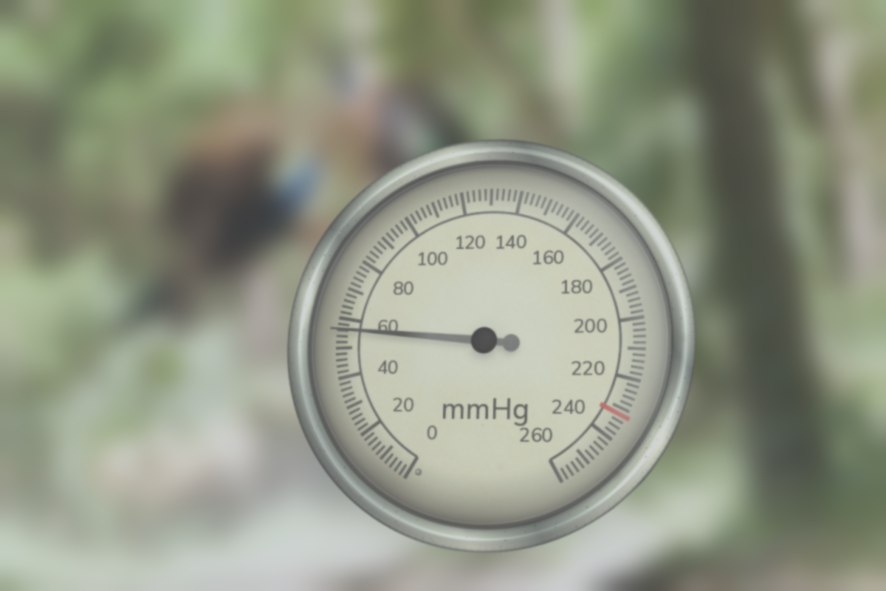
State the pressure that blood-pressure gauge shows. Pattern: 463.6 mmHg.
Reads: 56 mmHg
